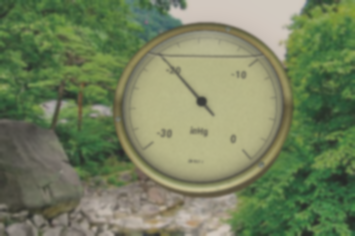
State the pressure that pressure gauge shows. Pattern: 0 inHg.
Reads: -20 inHg
